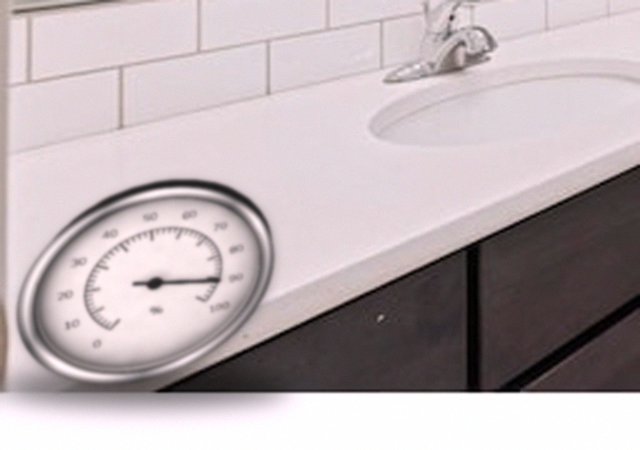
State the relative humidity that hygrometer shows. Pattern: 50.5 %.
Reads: 90 %
